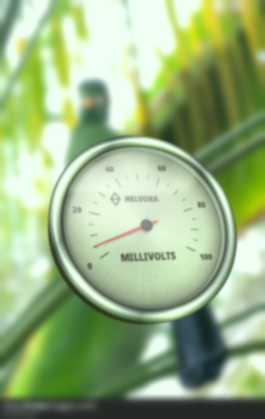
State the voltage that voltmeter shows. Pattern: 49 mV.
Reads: 5 mV
